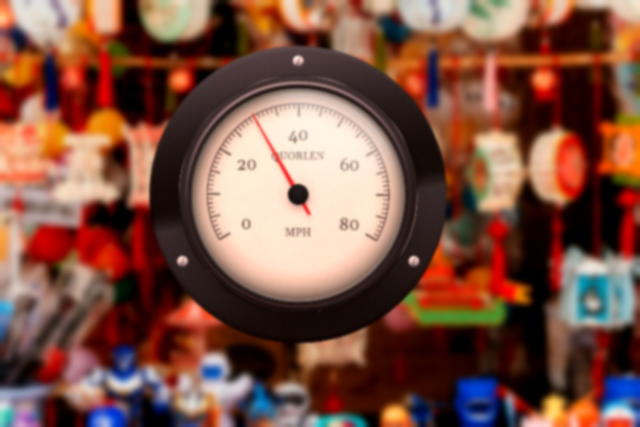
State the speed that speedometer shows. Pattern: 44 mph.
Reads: 30 mph
